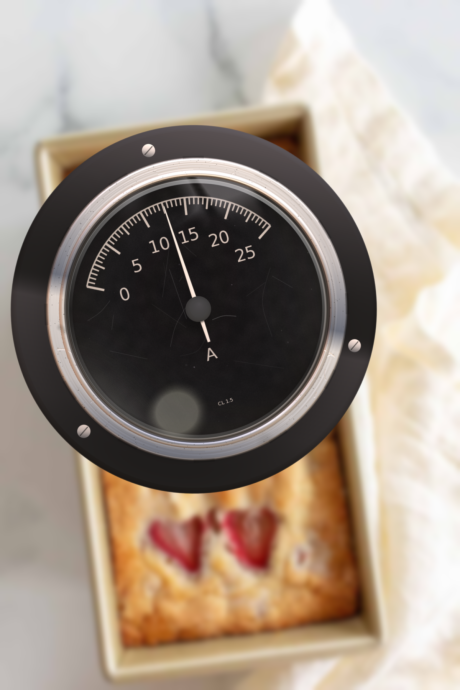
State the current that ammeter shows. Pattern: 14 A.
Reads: 12.5 A
